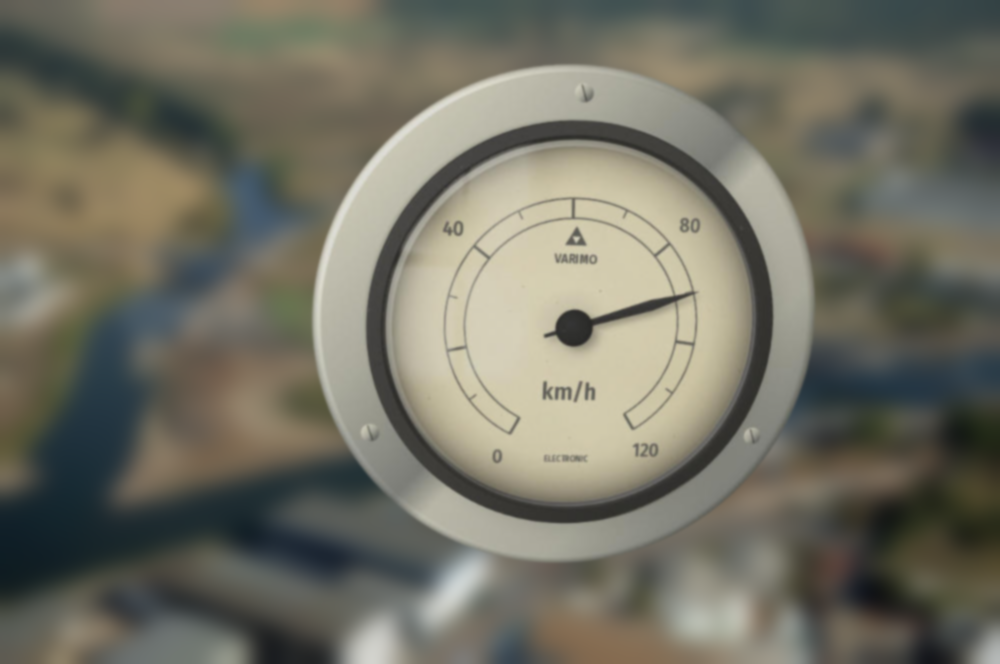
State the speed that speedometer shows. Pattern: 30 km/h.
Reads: 90 km/h
